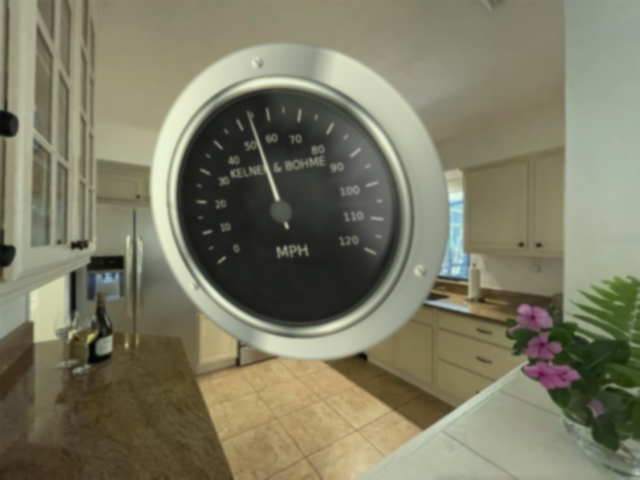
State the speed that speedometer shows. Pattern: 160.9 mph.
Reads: 55 mph
